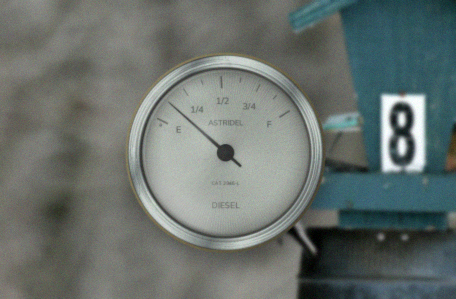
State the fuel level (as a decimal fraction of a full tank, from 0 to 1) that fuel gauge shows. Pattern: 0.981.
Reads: 0.125
